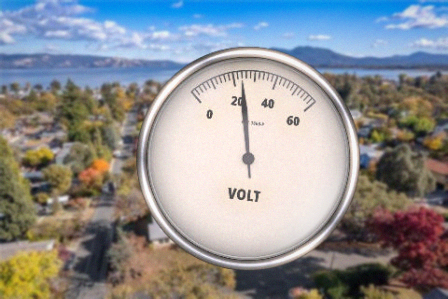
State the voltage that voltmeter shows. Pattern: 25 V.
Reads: 24 V
